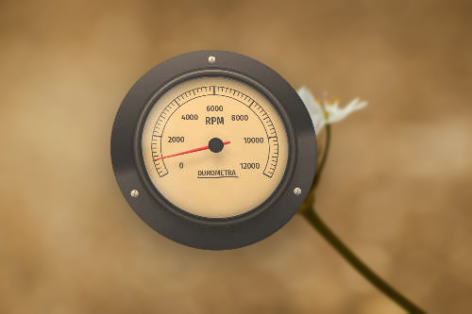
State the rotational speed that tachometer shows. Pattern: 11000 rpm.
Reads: 800 rpm
